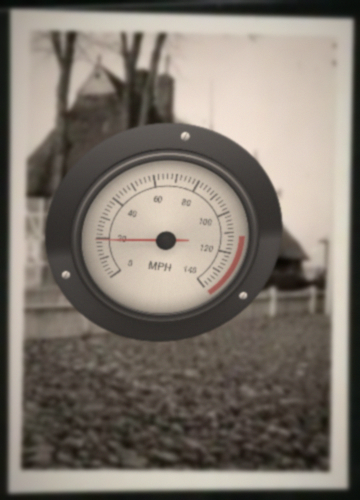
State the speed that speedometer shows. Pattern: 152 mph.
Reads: 20 mph
